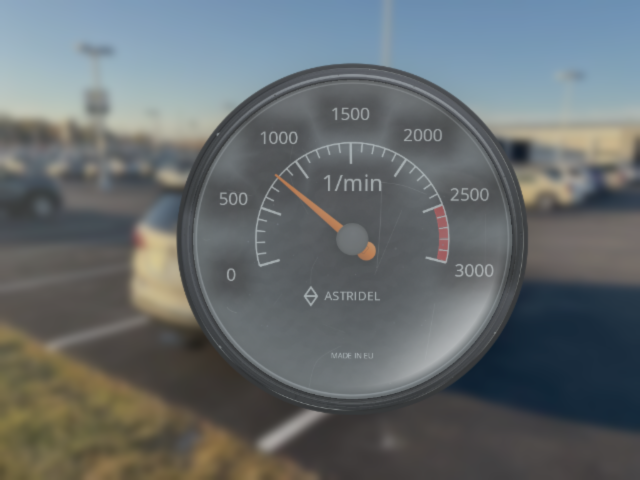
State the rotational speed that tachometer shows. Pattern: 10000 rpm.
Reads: 800 rpm
